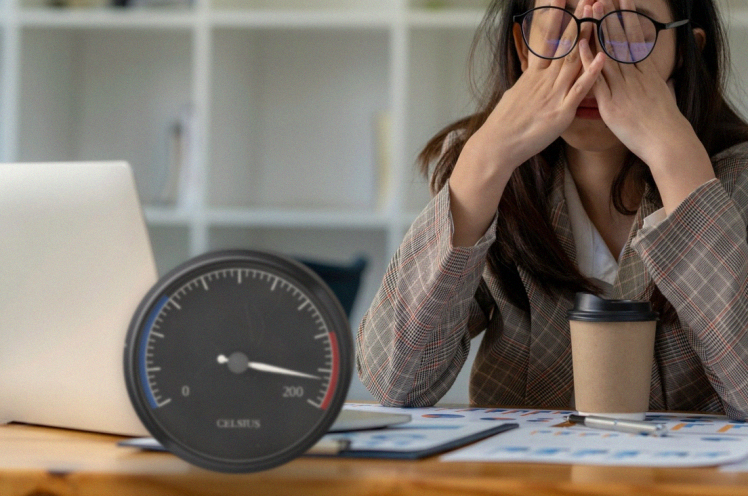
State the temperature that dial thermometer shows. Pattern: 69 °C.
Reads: 184 °C
